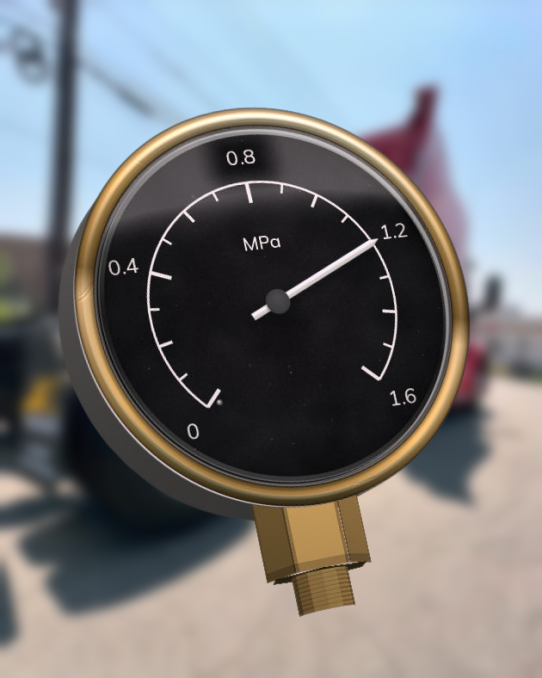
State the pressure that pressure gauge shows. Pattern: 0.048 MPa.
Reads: 1.2 MPa
